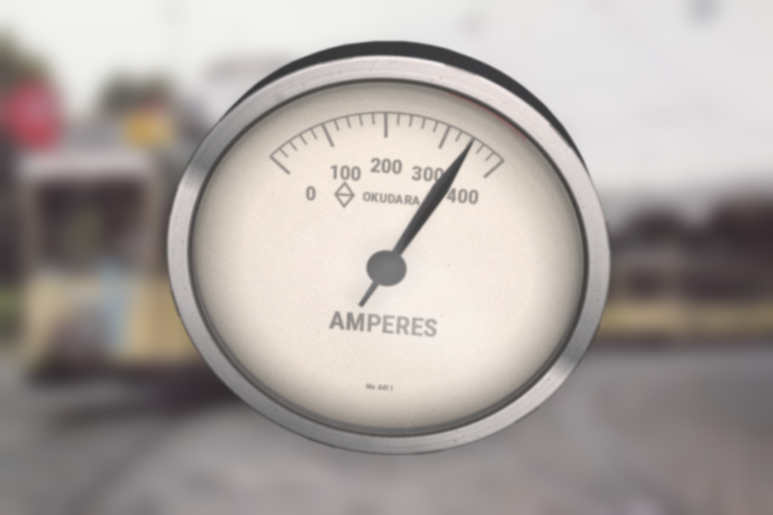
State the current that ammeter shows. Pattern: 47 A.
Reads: 340 A
